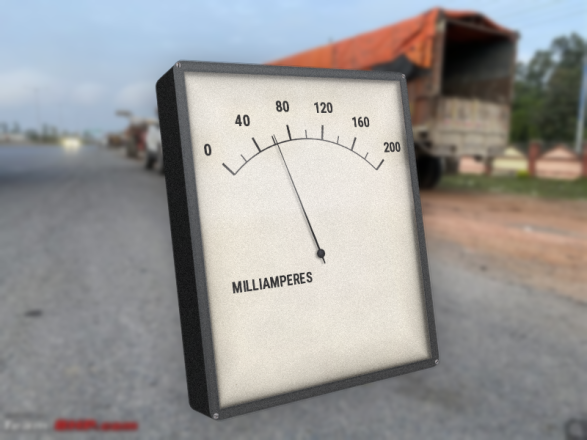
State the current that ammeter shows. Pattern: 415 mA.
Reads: 60 mA
